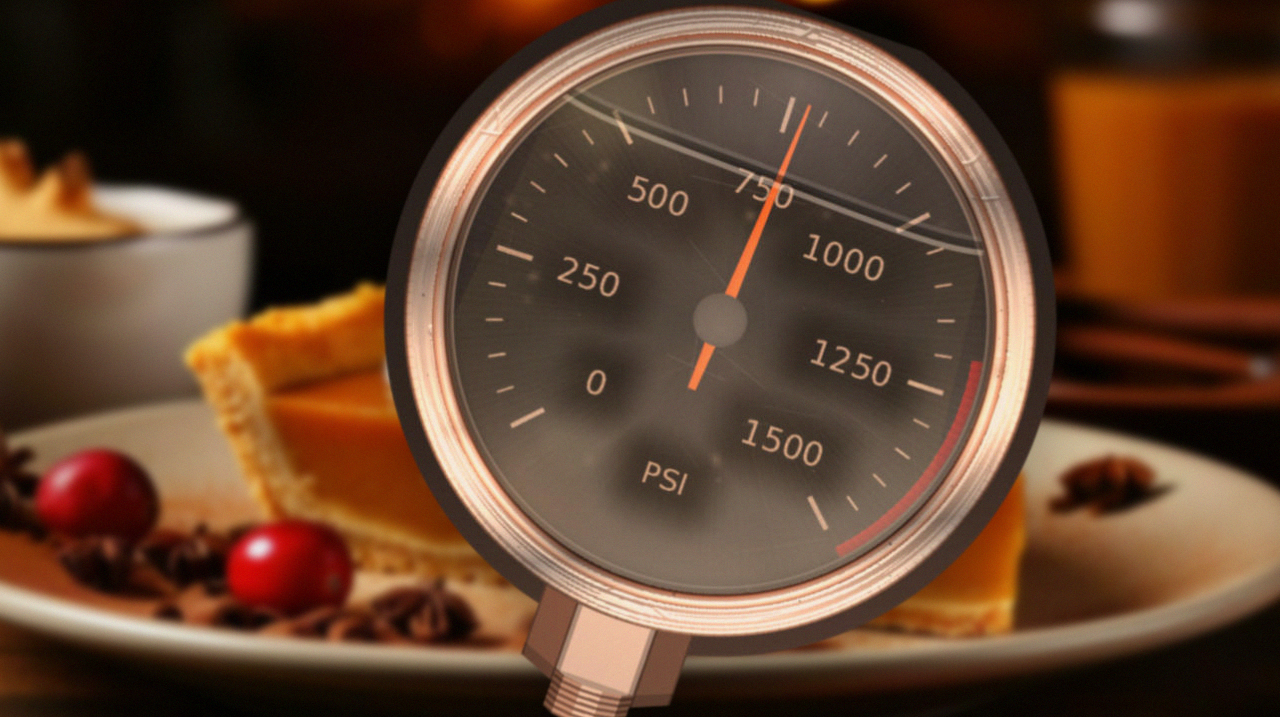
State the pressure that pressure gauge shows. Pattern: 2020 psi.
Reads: 775 psi
